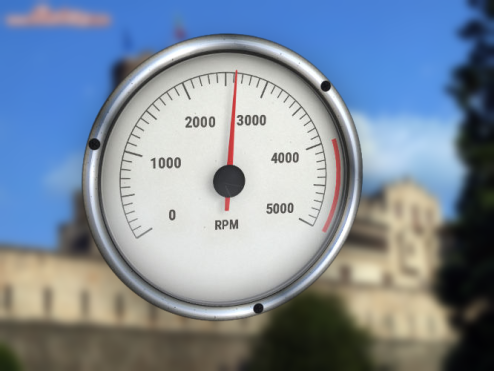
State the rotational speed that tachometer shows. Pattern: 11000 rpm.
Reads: 2600 rpm
